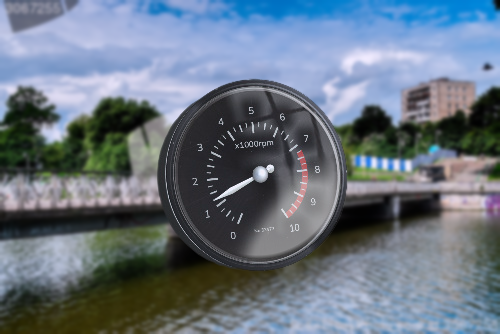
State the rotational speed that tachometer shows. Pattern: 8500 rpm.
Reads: 1250 rpm
